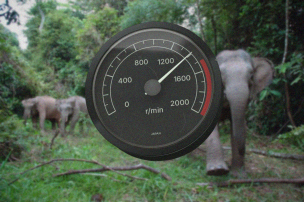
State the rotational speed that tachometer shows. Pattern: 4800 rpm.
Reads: 1400 rpm
